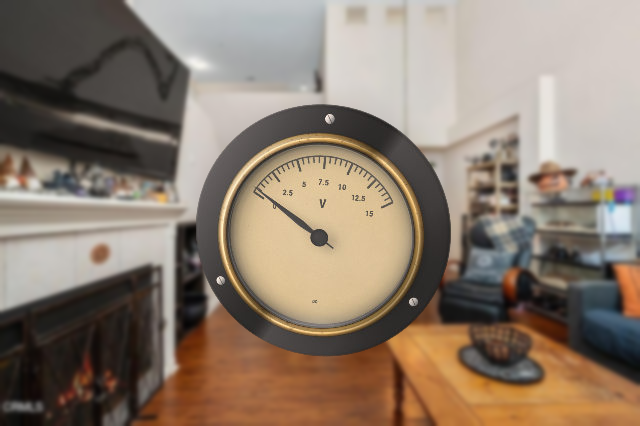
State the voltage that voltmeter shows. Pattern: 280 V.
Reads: 0.5 V
